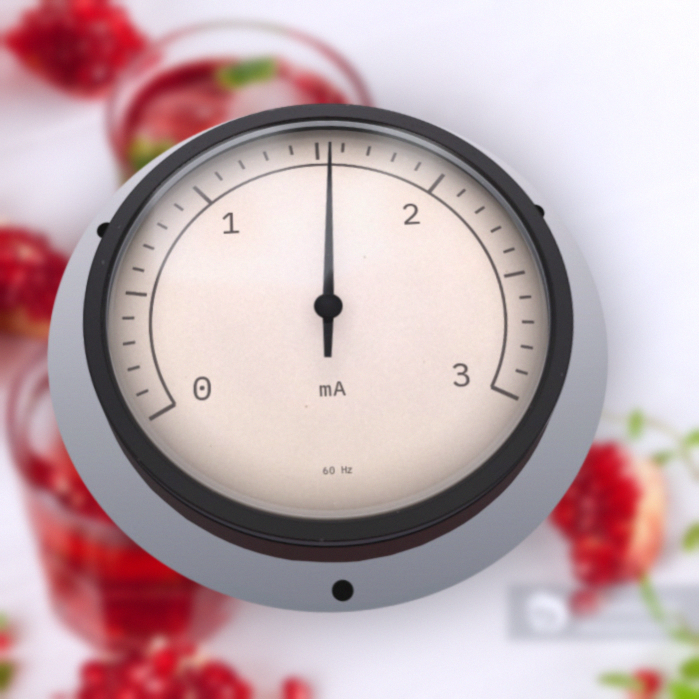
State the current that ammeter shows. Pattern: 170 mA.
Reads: 1.55 mA
